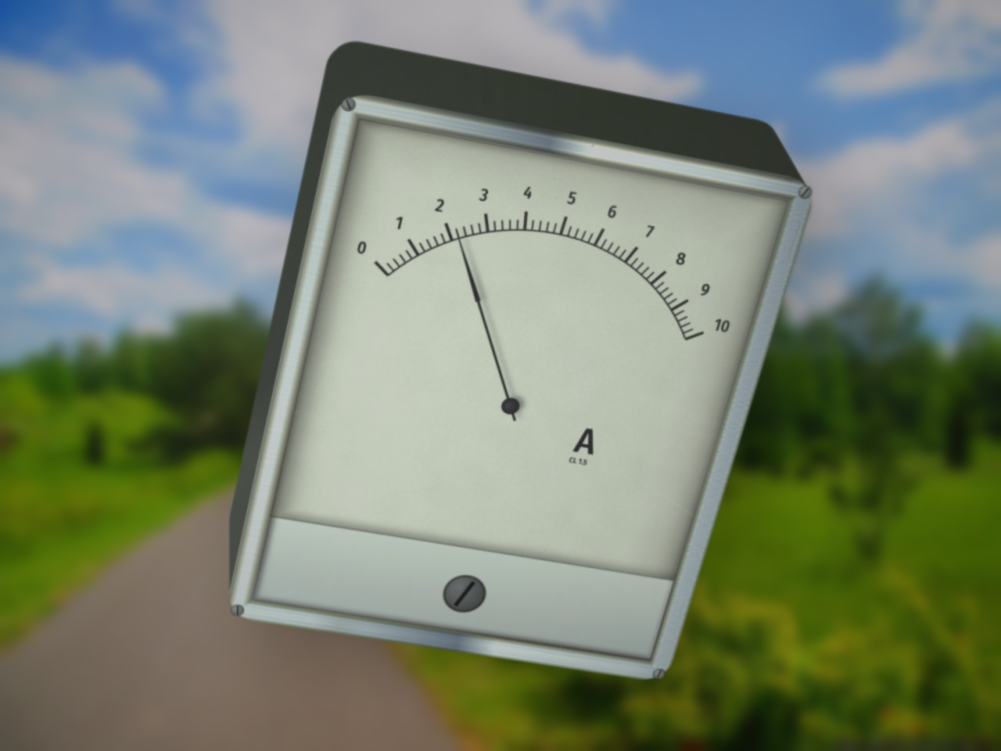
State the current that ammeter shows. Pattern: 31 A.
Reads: 2.2 A
